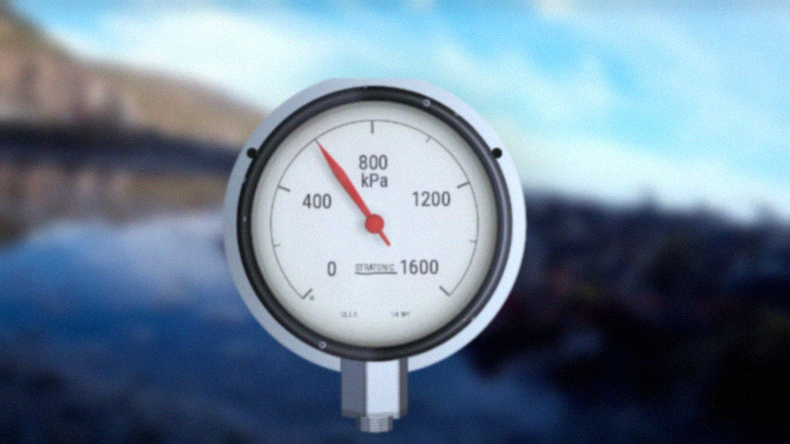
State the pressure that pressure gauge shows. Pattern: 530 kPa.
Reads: 600 kPa
